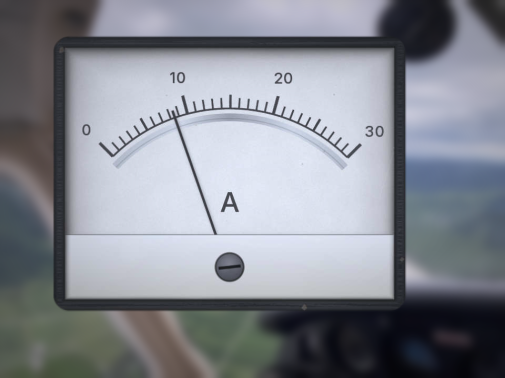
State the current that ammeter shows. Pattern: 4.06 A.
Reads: 8.5 A
